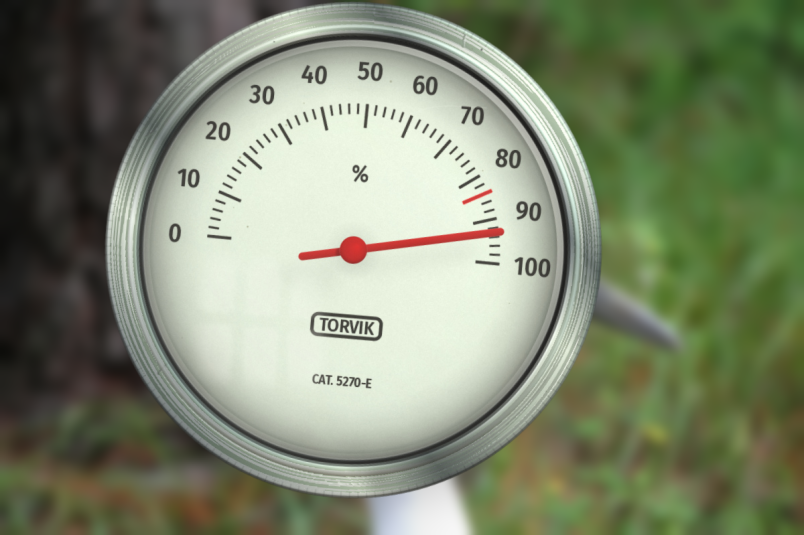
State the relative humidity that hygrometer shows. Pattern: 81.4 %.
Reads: 93 %
